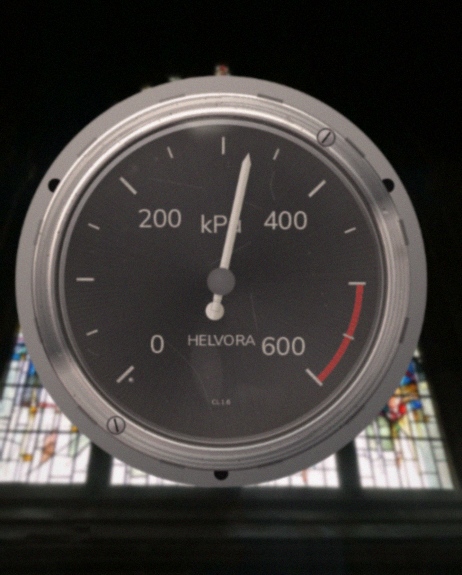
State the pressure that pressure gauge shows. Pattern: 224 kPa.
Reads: 325 kPa
